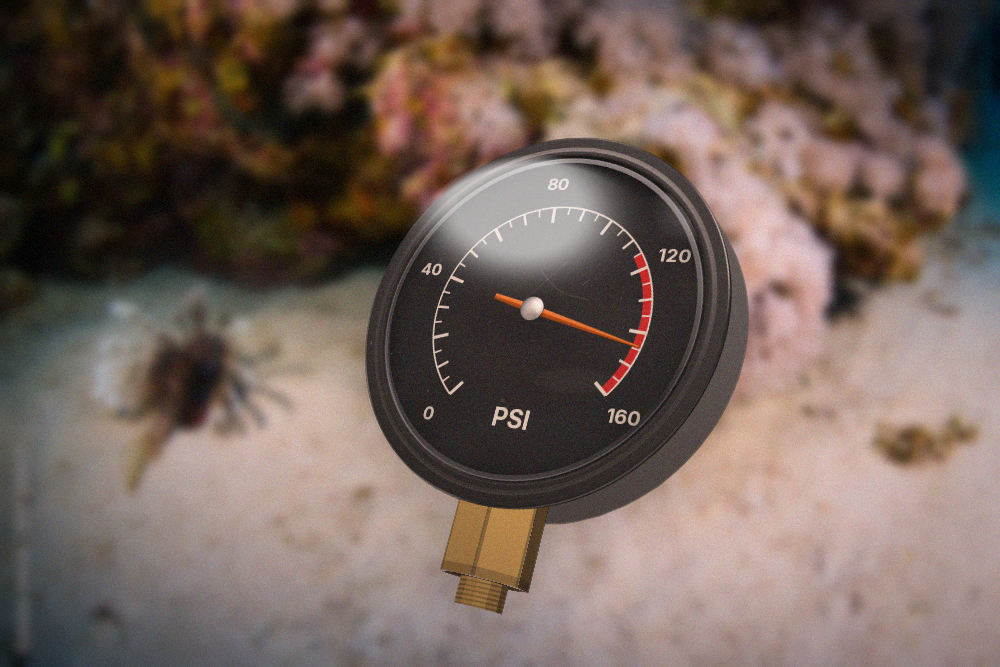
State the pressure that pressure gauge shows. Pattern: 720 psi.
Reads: 145 psi
